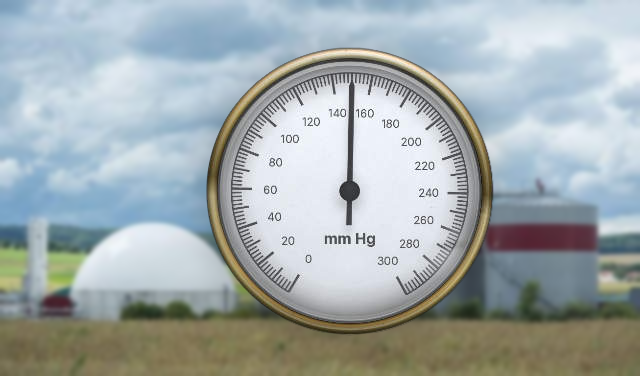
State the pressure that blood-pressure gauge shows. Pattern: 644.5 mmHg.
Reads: 150 mmHg
